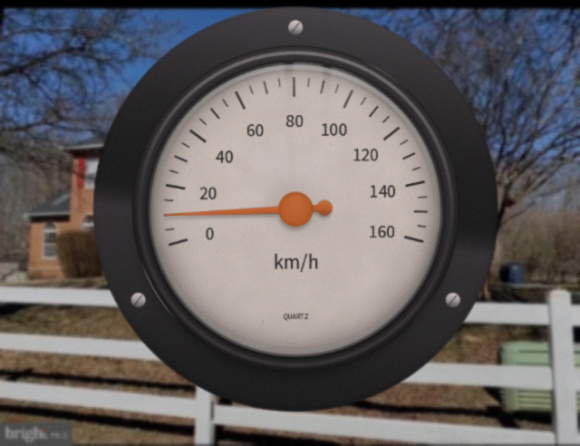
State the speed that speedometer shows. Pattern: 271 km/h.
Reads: 10 km/h
